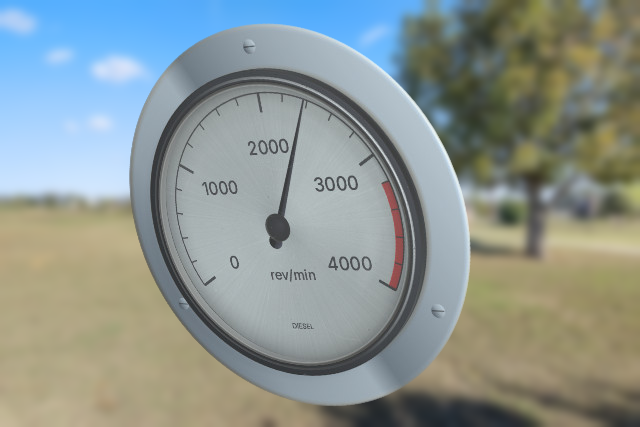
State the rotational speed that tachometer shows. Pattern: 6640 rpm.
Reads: 2400 rpm
